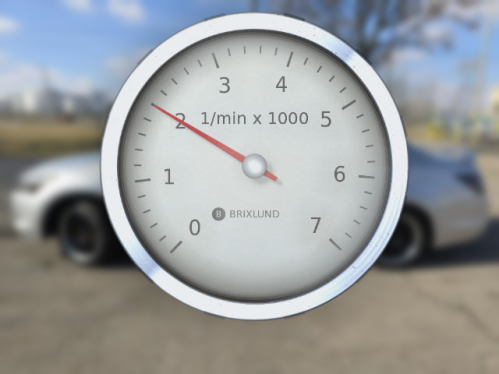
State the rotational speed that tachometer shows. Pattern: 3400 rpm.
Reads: 2000 rpm
